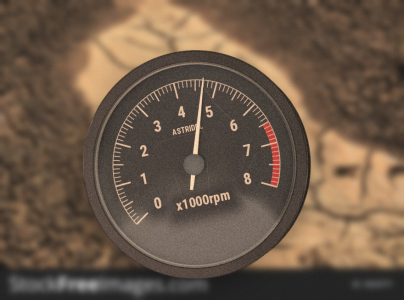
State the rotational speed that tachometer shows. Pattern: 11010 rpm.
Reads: 4700 rpm
